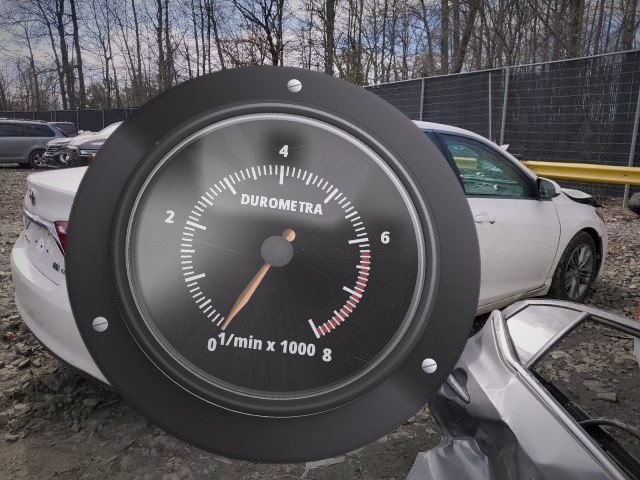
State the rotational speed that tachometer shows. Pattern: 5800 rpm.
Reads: 0 rpm
